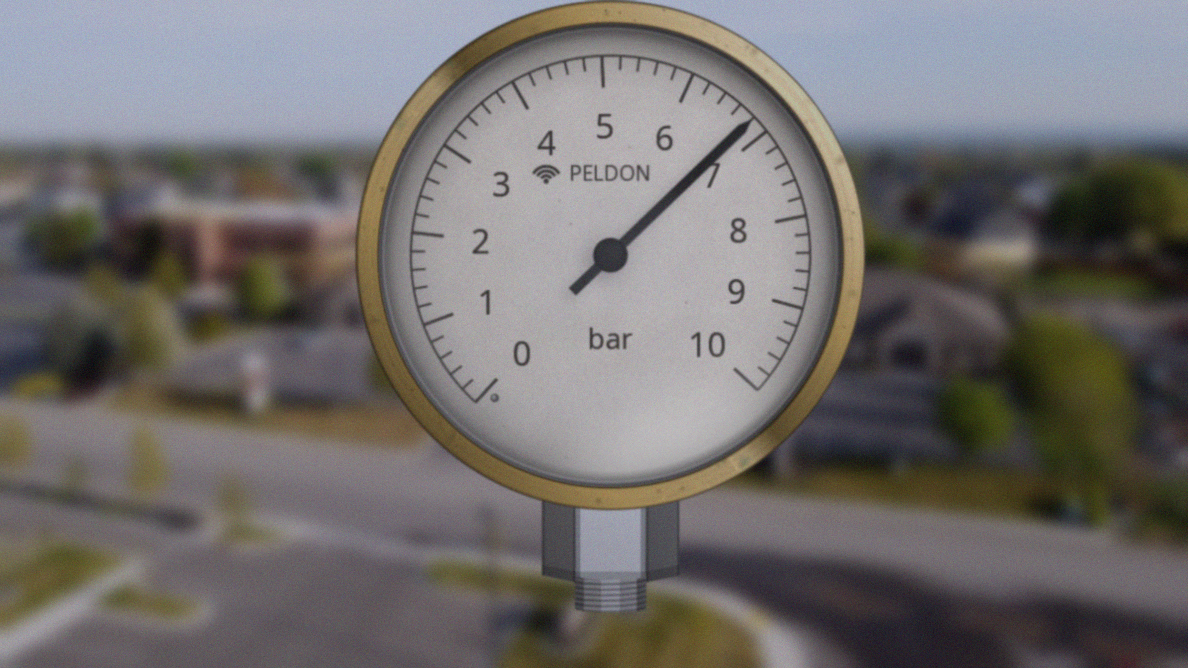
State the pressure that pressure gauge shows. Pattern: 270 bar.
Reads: 6.8 bar
